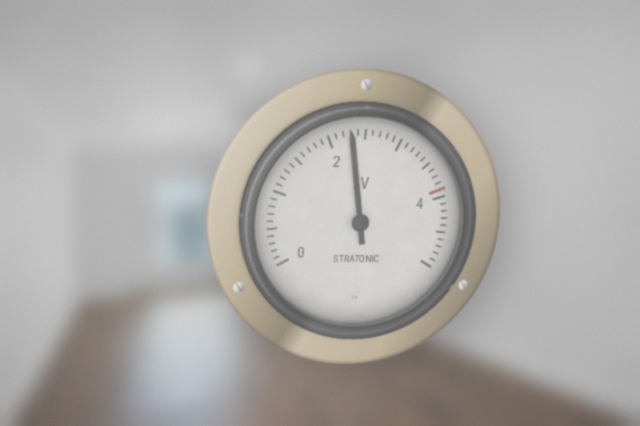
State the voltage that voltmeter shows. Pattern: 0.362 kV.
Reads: 2.3 kV
